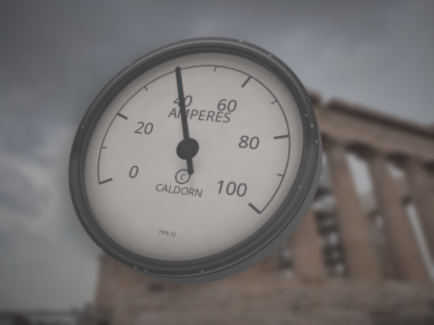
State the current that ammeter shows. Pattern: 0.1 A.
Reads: 40 A
